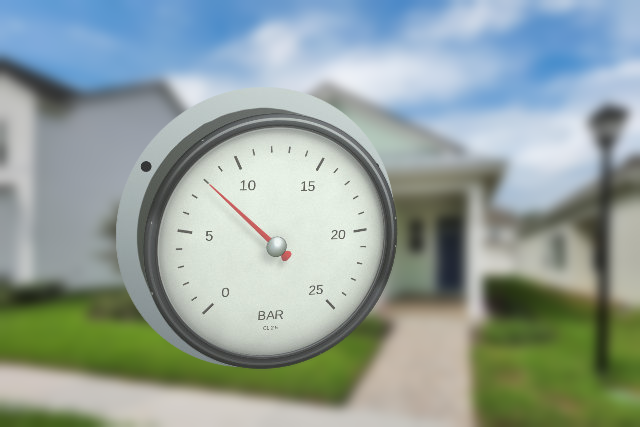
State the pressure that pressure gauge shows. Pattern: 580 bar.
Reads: 8 bar
